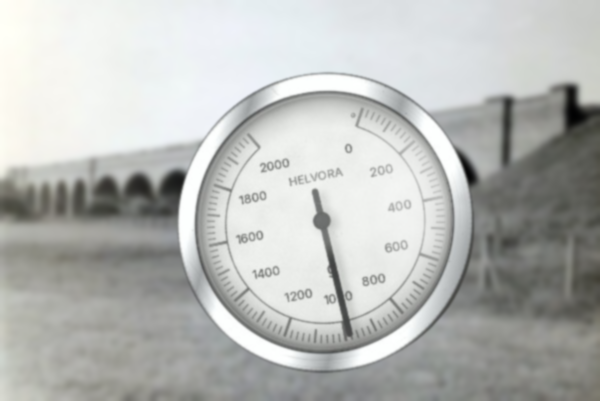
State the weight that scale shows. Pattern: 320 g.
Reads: 980 g
